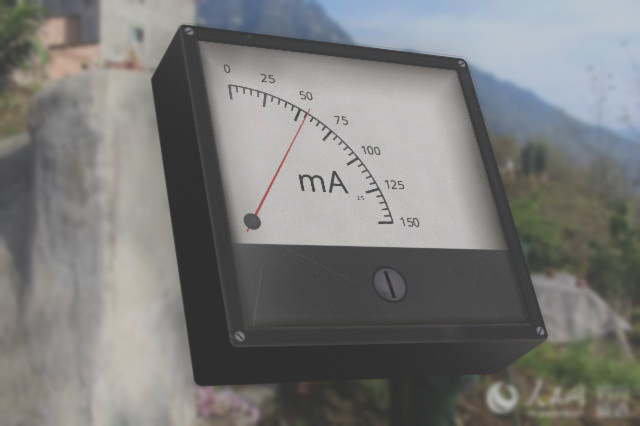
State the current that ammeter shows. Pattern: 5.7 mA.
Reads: 55 mA
